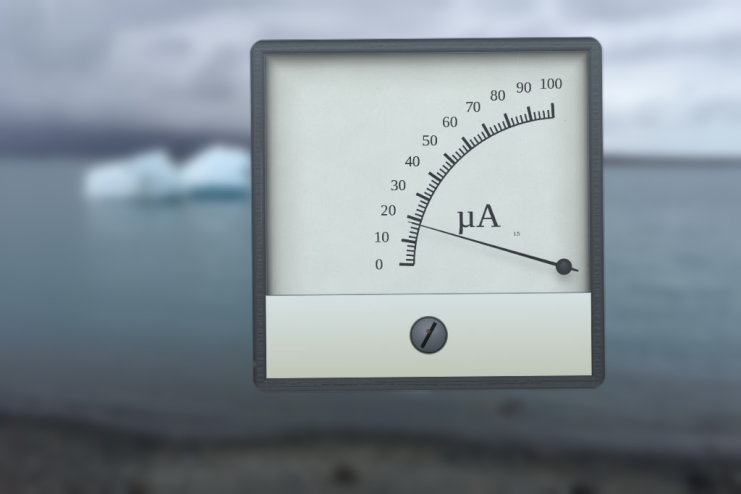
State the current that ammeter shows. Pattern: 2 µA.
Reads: 18 µA
